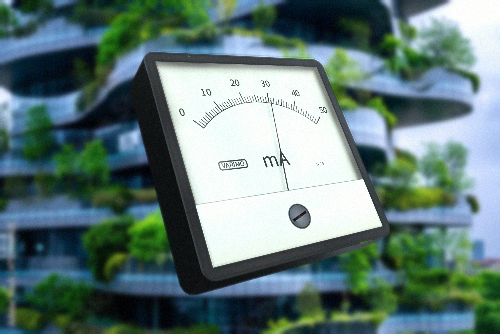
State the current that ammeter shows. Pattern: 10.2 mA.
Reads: 30 mA
